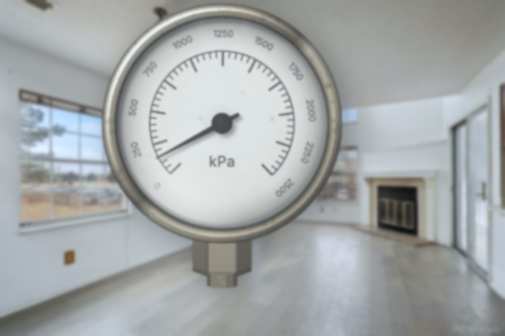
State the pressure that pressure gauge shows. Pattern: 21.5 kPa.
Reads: 150 kPa
